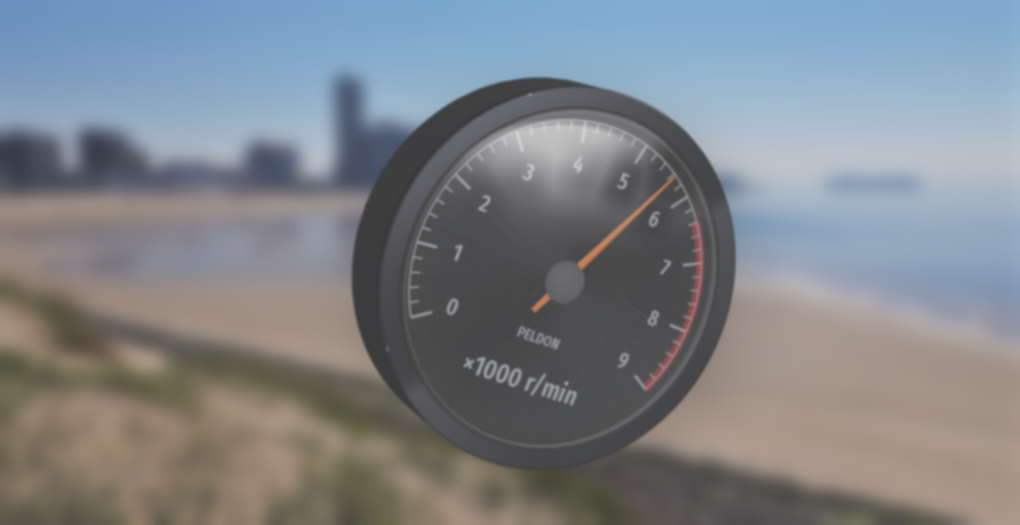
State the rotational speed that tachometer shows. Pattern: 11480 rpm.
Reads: 5600 rpm
